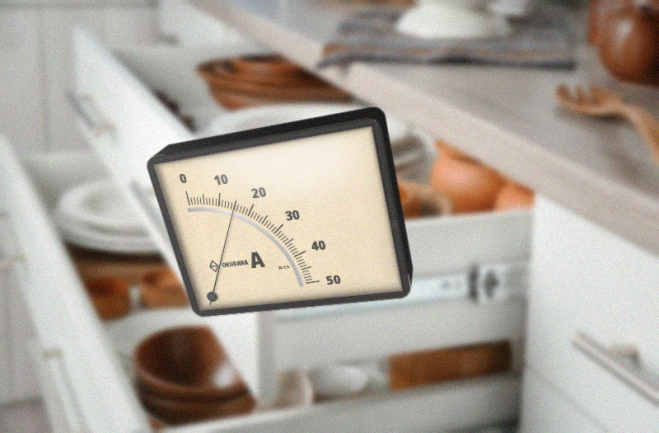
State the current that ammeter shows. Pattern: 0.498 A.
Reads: 15 A
